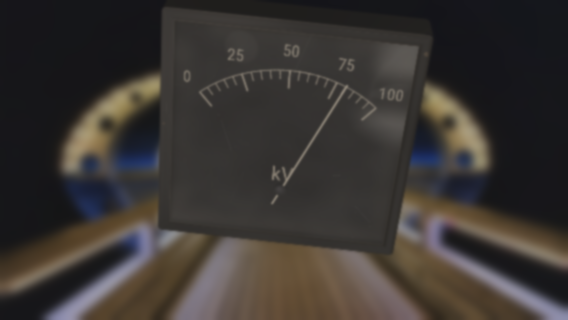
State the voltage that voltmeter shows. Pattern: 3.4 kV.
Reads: 80 kV
